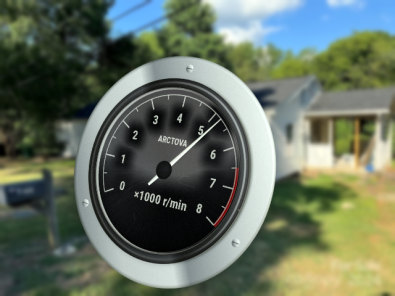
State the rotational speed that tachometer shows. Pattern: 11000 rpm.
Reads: 5250 rpm
